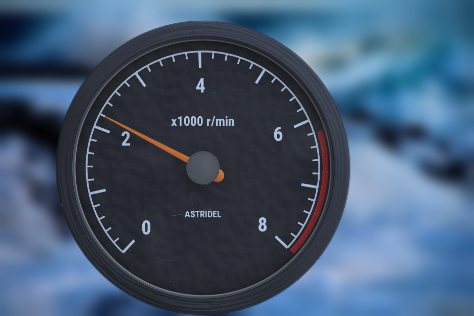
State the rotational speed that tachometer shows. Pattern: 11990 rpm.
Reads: 2200 rpm
